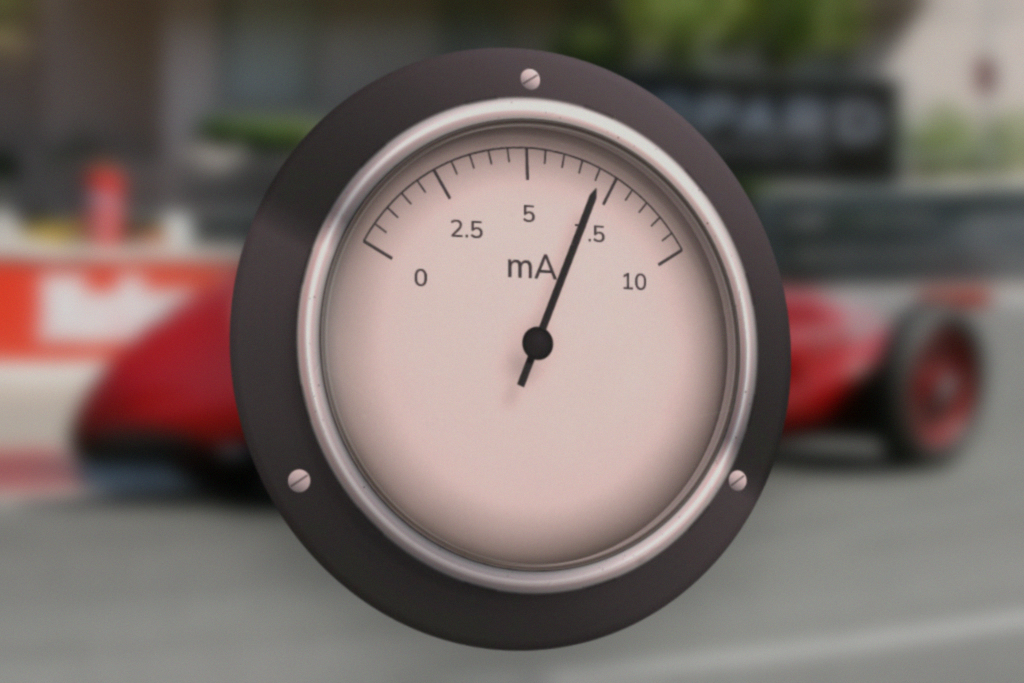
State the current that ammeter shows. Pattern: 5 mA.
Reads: 7 mA
